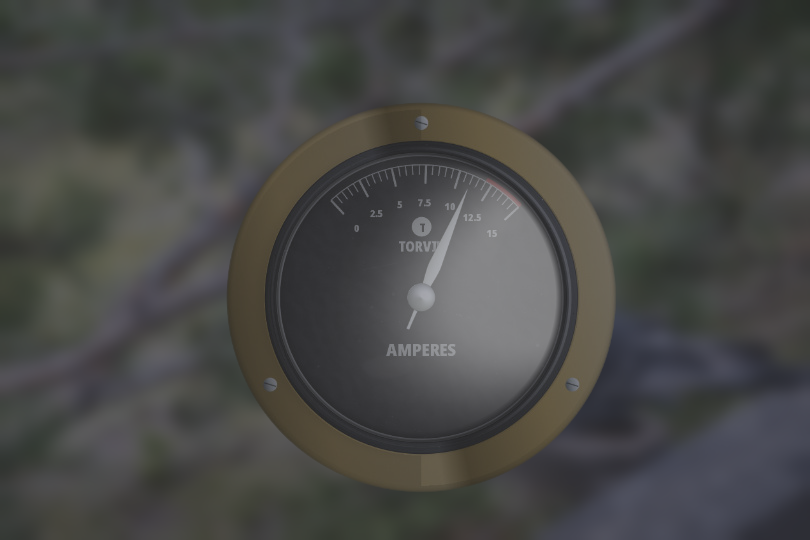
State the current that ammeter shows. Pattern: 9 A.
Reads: 11 A
